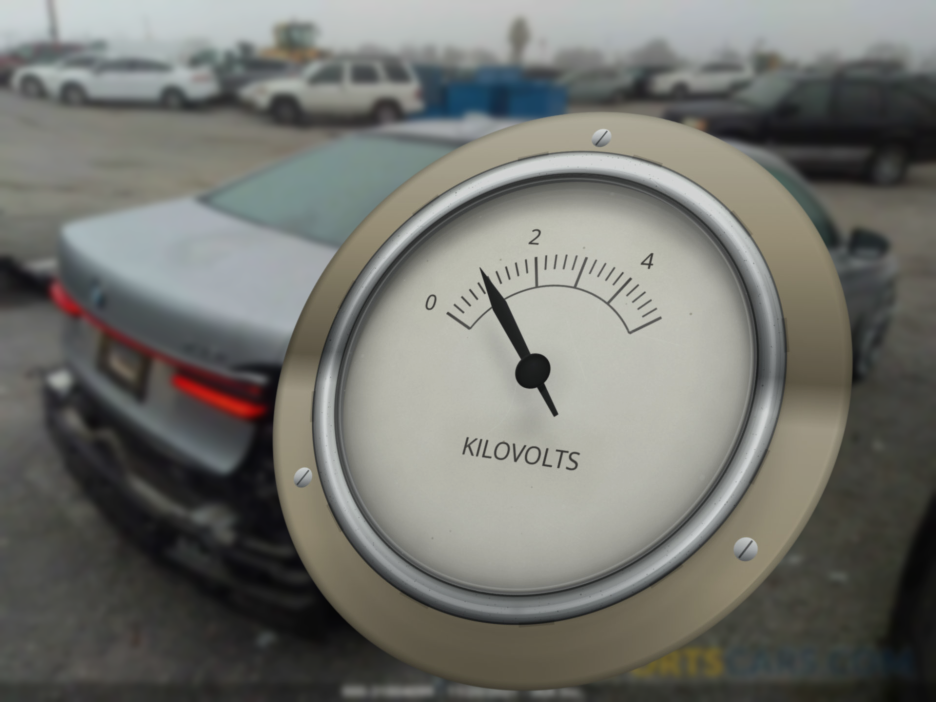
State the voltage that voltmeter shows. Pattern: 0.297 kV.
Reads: 1 kV
